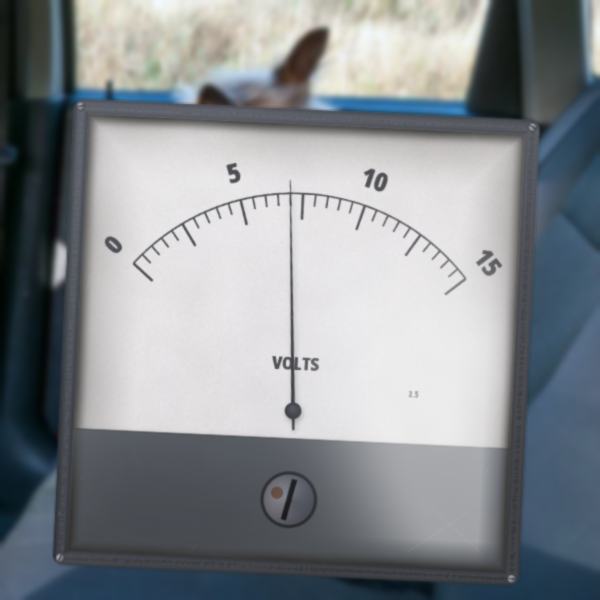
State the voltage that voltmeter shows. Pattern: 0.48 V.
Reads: 7 V
